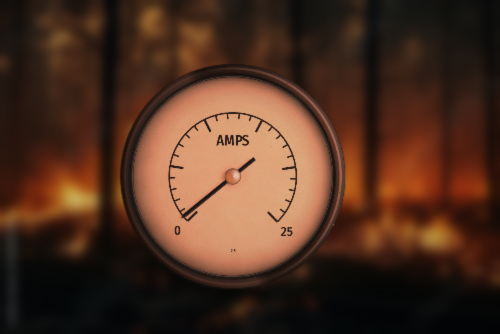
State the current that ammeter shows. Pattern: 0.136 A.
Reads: 0.5 A
